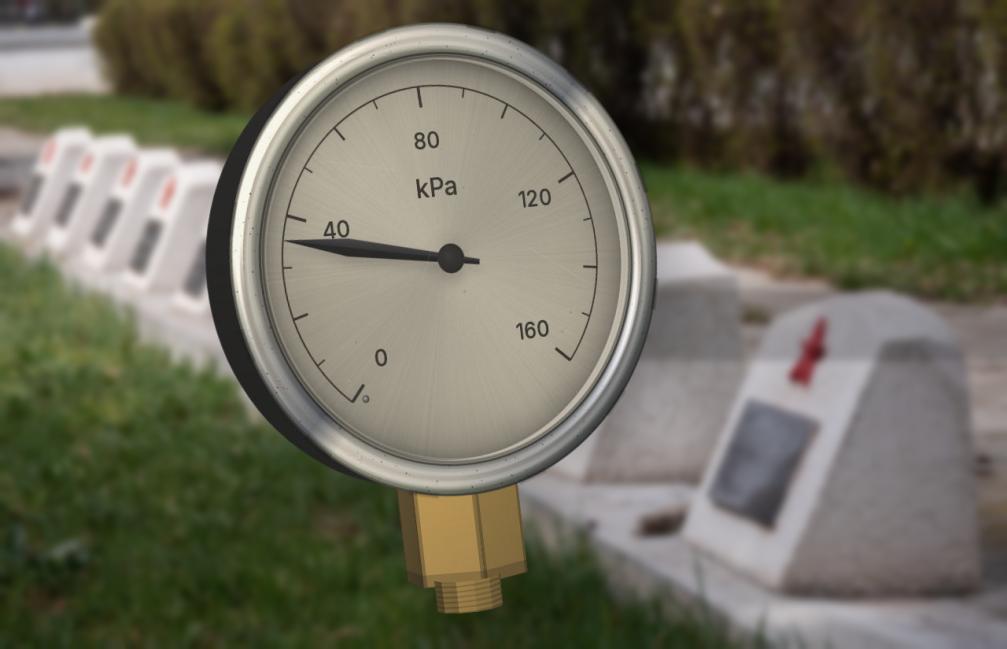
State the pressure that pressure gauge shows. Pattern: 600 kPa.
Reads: 35 kPa
